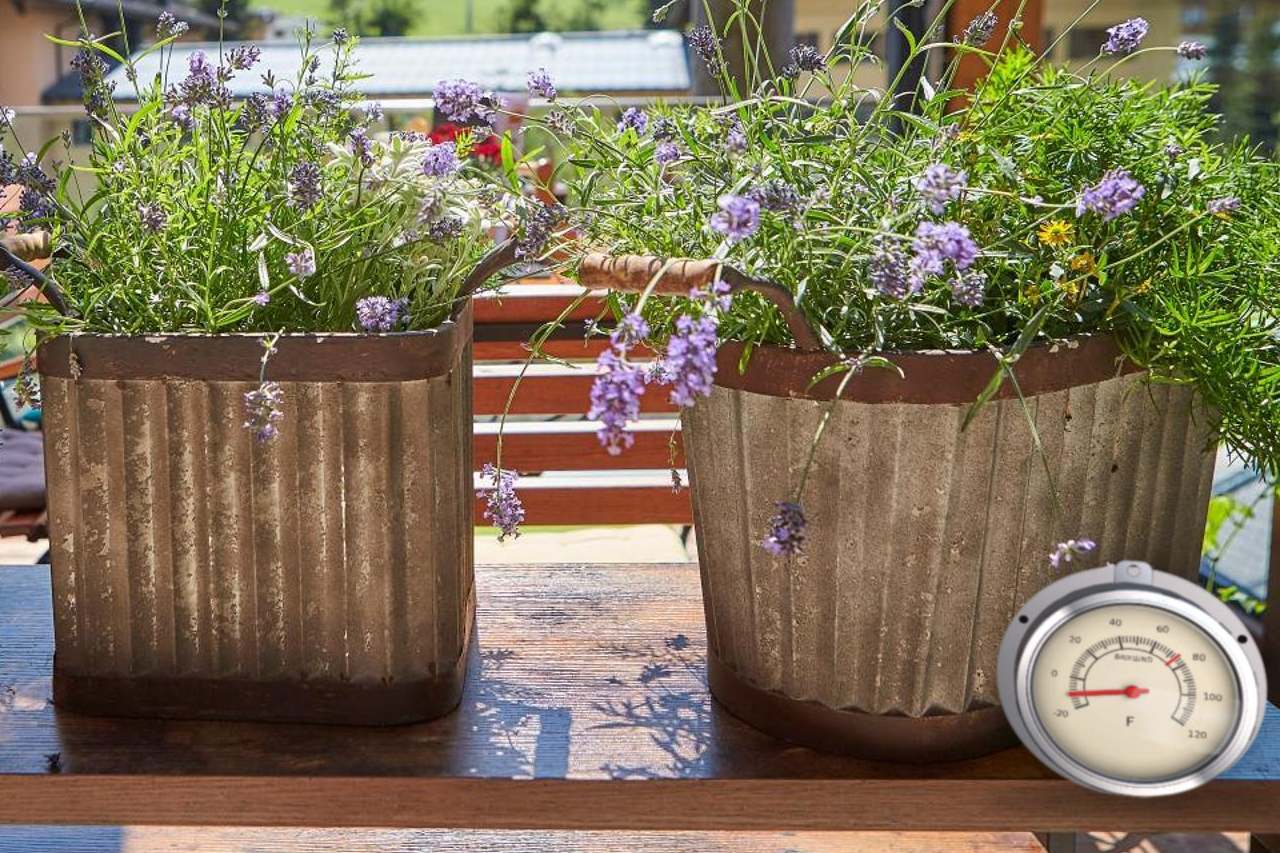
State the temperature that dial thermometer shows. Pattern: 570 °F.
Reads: -10 °F
